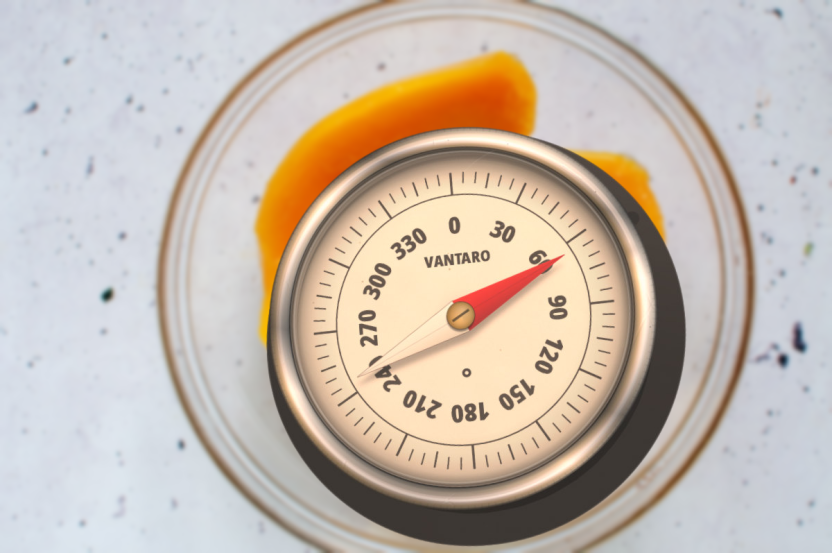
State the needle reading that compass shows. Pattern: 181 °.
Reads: 65 °
